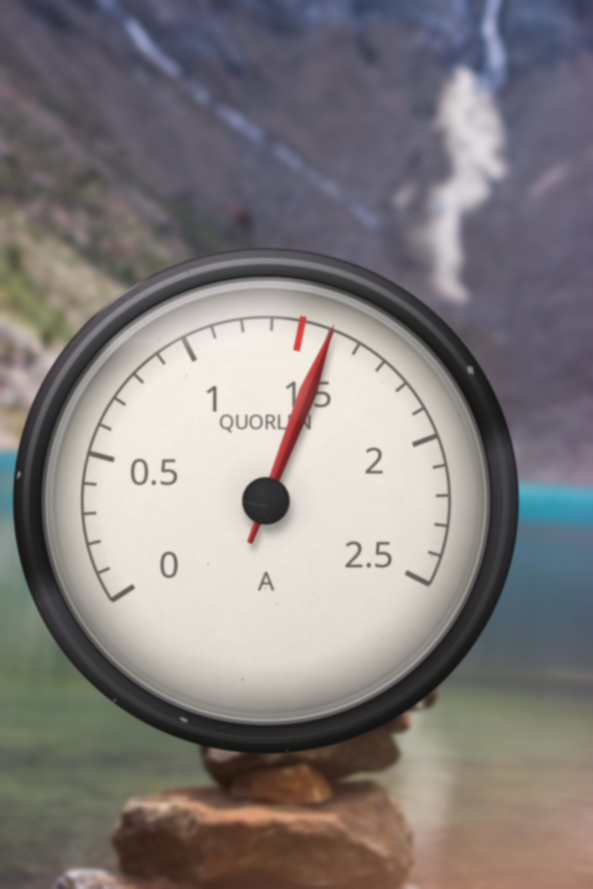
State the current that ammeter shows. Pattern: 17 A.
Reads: 1.5 A
